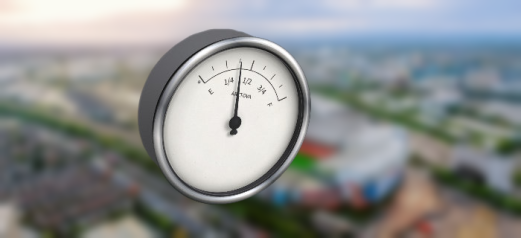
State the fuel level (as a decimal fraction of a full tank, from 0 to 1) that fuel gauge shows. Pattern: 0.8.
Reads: 0.375
